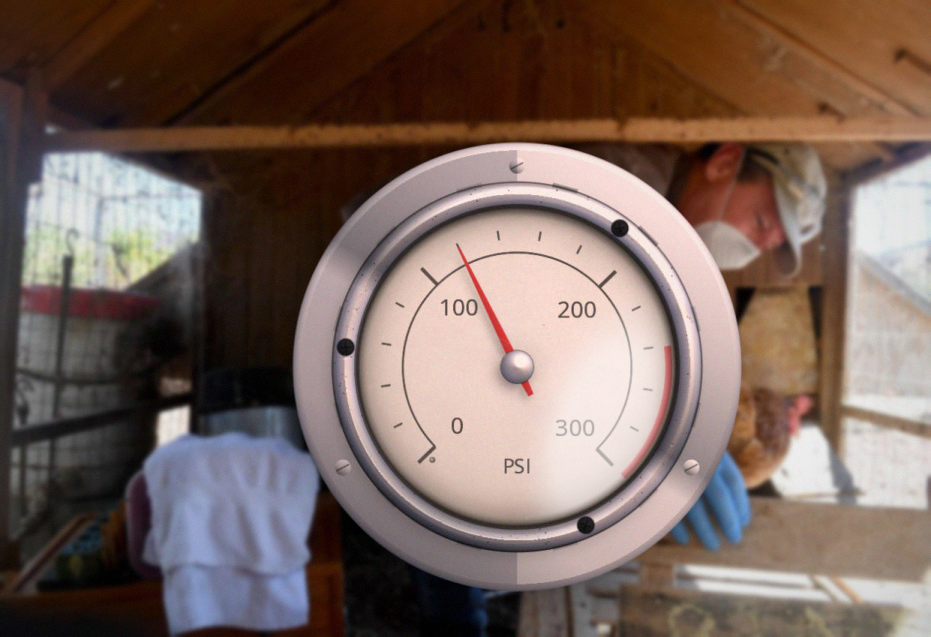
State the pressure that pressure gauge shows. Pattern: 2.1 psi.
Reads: 120 psi
